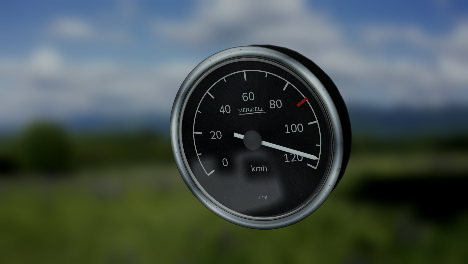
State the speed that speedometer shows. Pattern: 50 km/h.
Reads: 115 km/h
